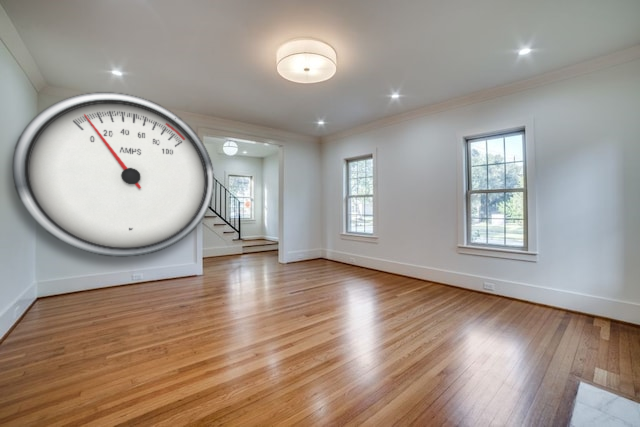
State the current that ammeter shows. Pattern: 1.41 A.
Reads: 10 A
